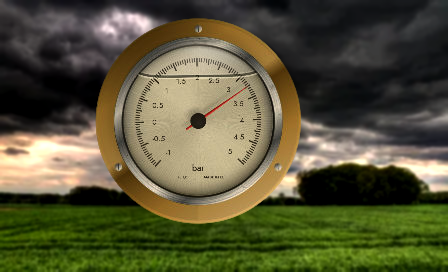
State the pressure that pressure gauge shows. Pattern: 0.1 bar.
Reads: 3.25 bar
